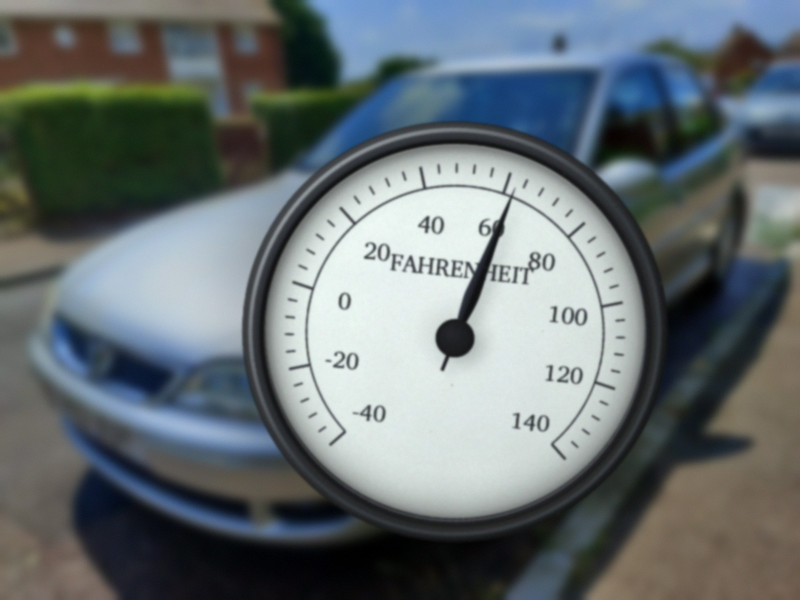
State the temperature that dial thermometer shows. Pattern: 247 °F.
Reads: 62 °F
